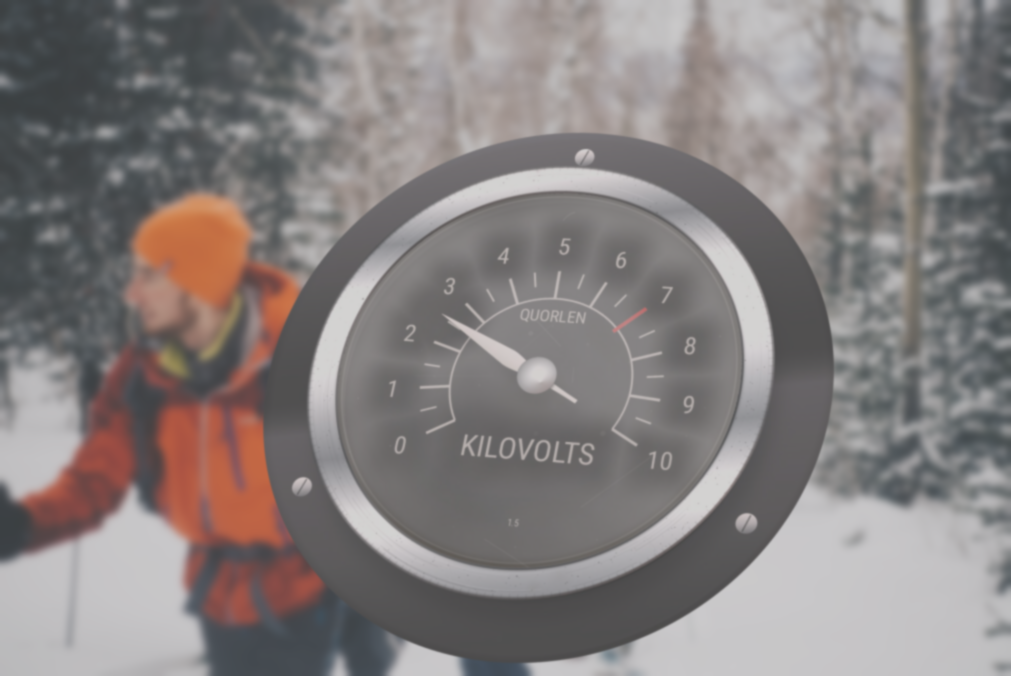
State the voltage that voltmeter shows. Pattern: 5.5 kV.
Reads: 2.5 kV
